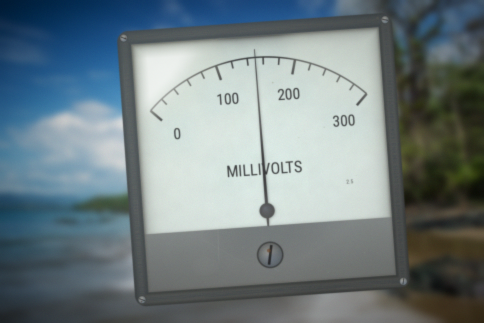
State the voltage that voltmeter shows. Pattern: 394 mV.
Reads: 150 mV
